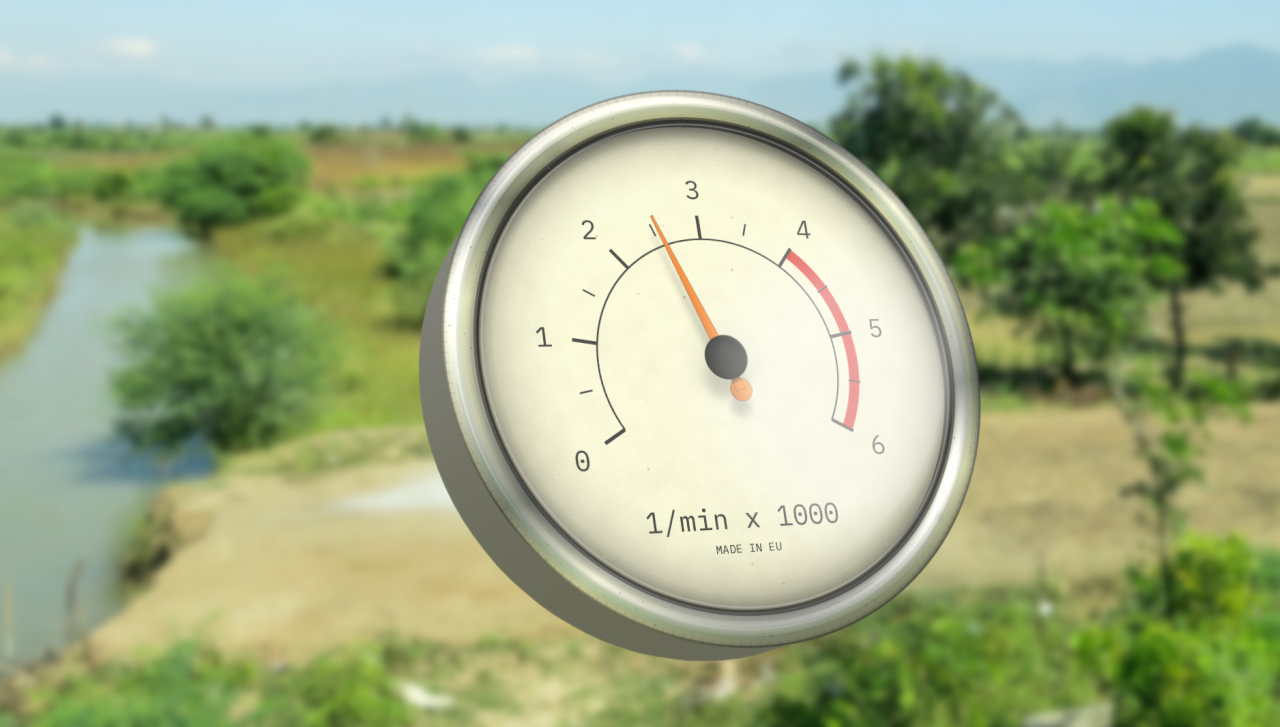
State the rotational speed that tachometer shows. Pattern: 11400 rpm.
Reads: 2500 rpm
